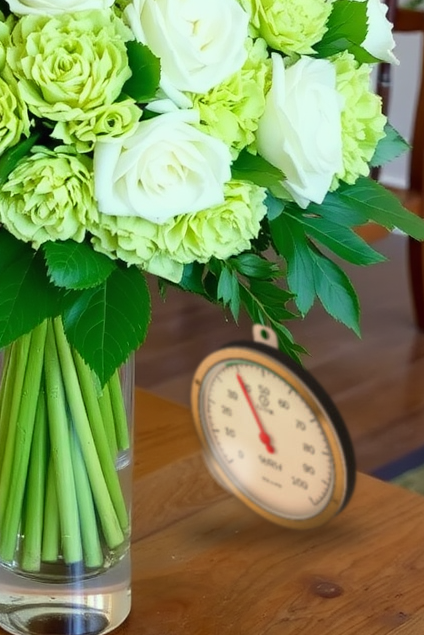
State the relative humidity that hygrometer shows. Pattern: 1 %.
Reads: 40 %
